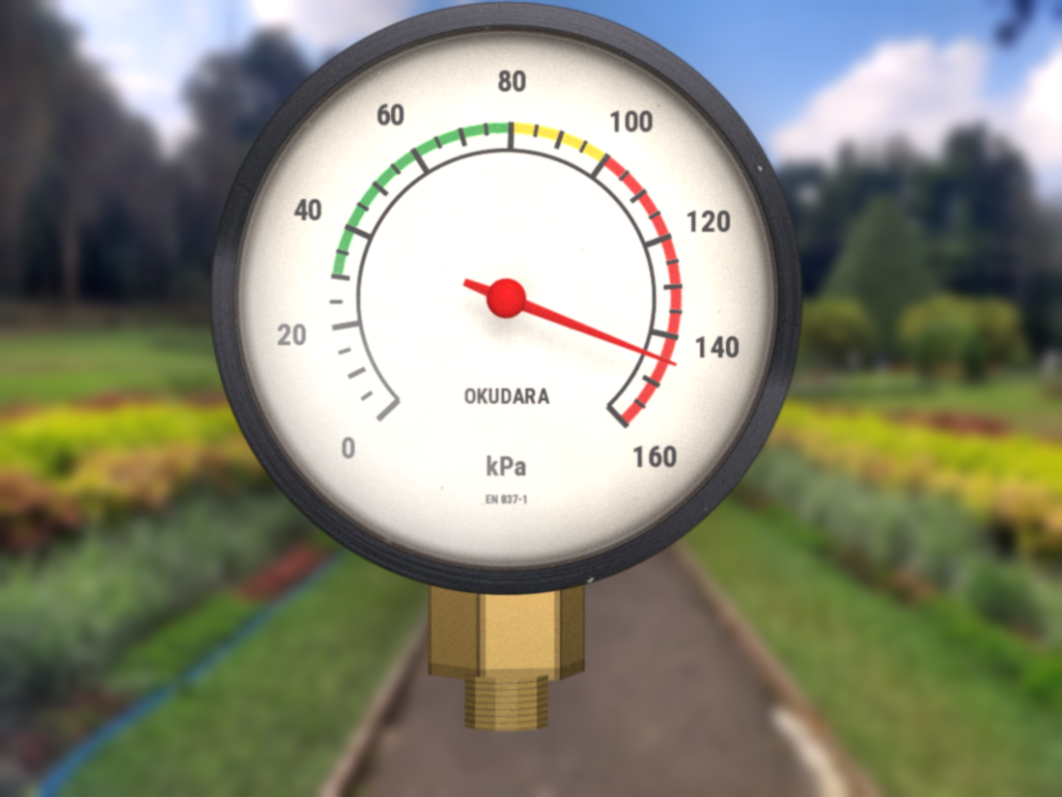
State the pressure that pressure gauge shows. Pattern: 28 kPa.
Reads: 145 kPa
